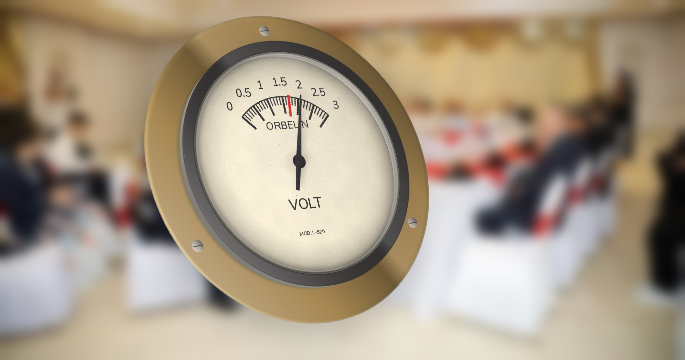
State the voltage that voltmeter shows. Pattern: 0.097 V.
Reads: 2 V
